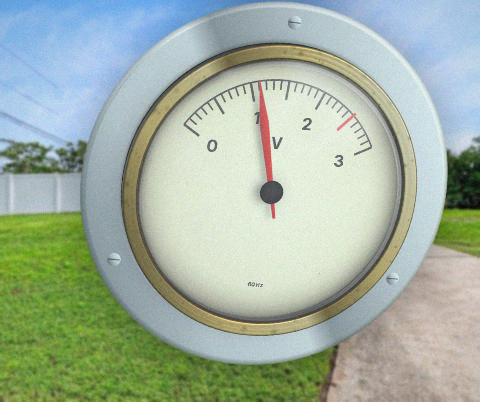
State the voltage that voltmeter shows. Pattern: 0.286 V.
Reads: 1.1 V
